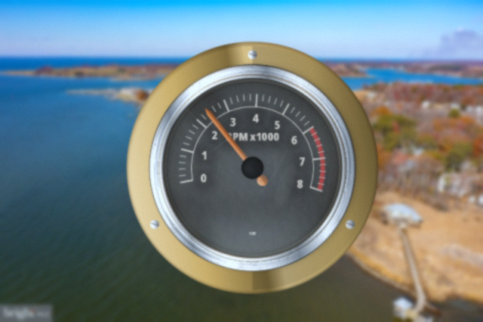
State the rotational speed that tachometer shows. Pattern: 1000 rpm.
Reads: 2400 rpm
